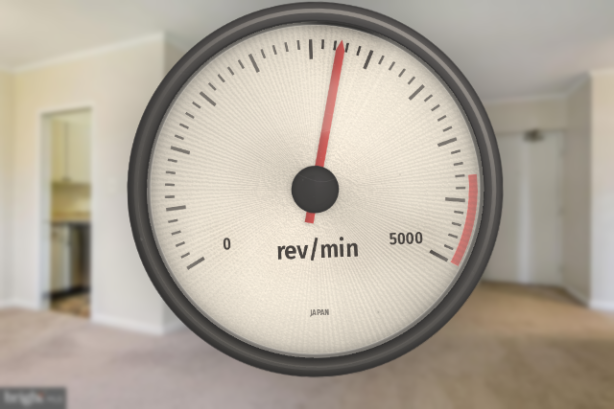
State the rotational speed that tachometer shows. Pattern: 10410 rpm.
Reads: 2750 rpm
